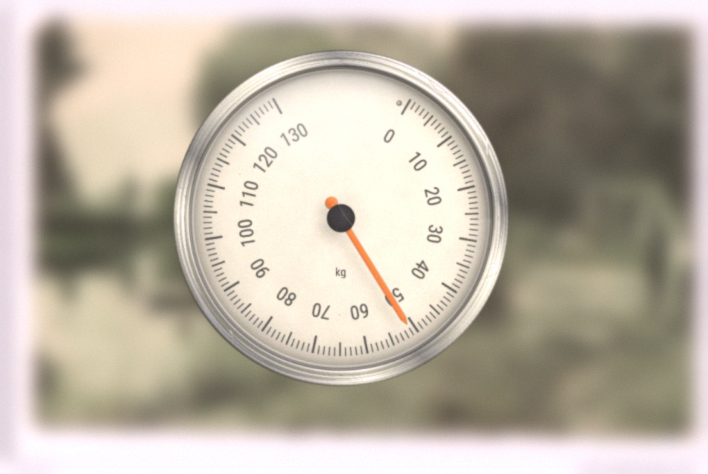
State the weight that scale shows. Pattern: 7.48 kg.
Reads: 51 kg
